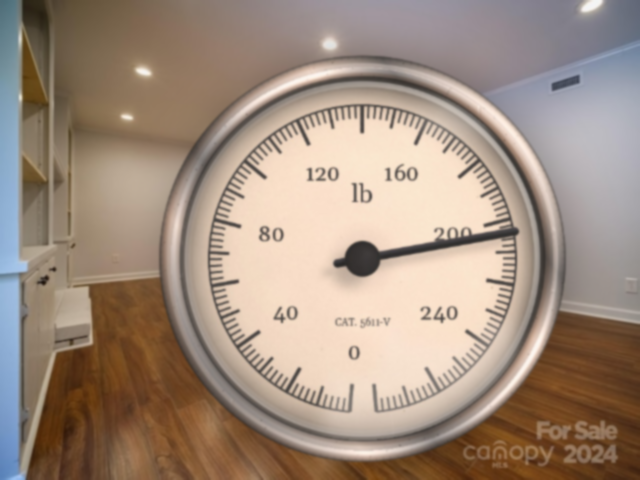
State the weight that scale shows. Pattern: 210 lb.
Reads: 204 lb
